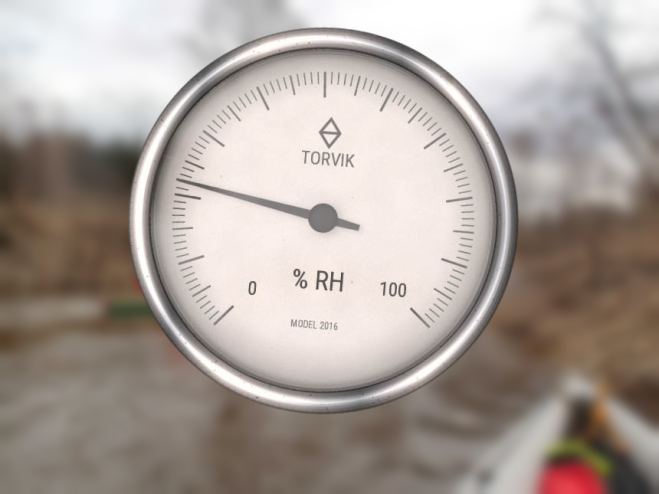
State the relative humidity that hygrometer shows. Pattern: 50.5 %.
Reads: 22 %
